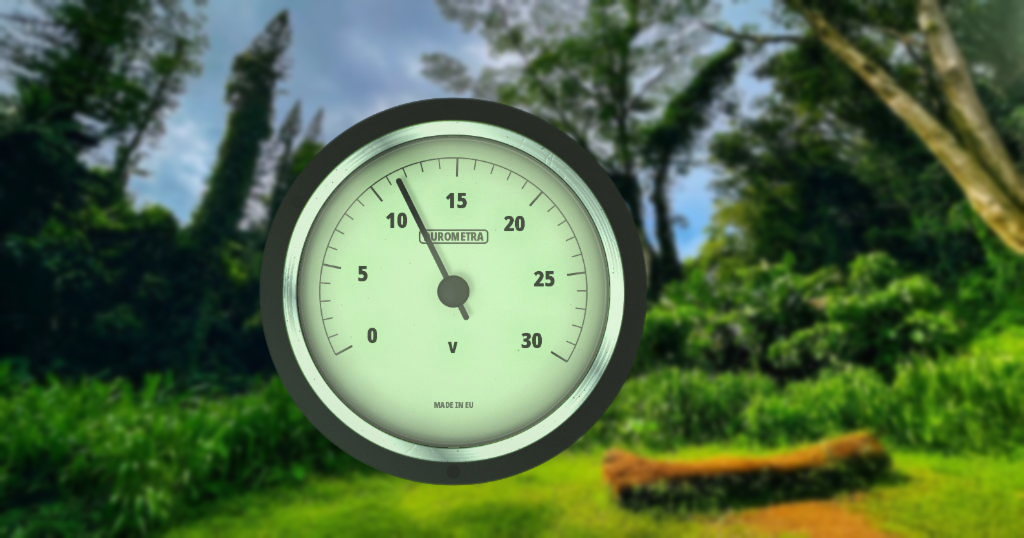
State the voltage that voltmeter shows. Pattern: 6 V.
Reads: 11.5 V
